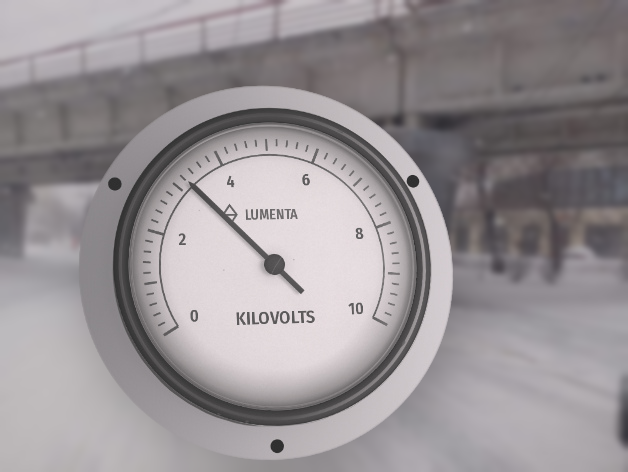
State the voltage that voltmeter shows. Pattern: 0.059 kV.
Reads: 3.2 kV
